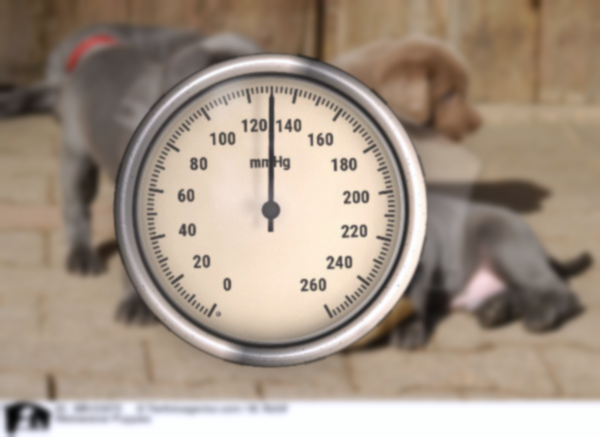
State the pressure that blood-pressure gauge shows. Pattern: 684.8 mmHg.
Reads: 130 mmHg
